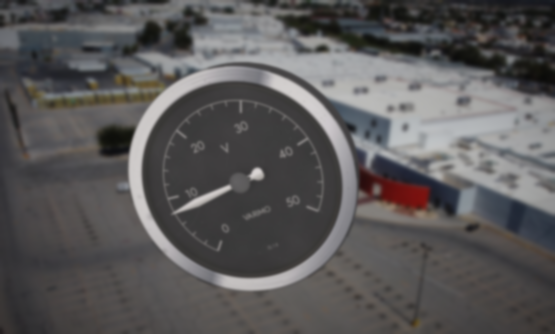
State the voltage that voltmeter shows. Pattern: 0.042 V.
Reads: 8 V
